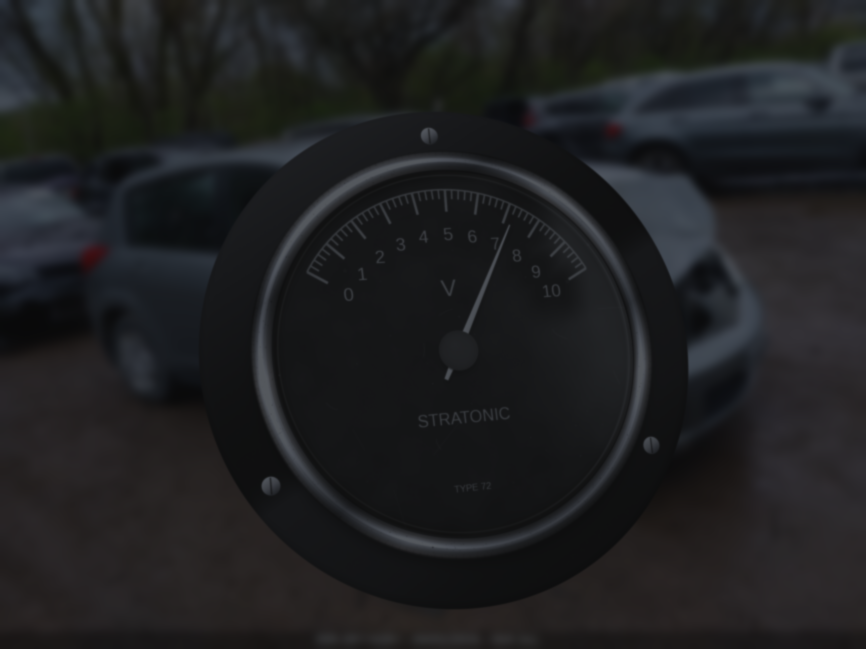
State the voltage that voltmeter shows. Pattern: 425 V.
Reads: 7.2 V
